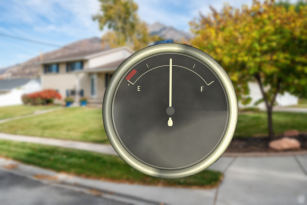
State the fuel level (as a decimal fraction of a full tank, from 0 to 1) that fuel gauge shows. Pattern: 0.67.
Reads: 0.5
